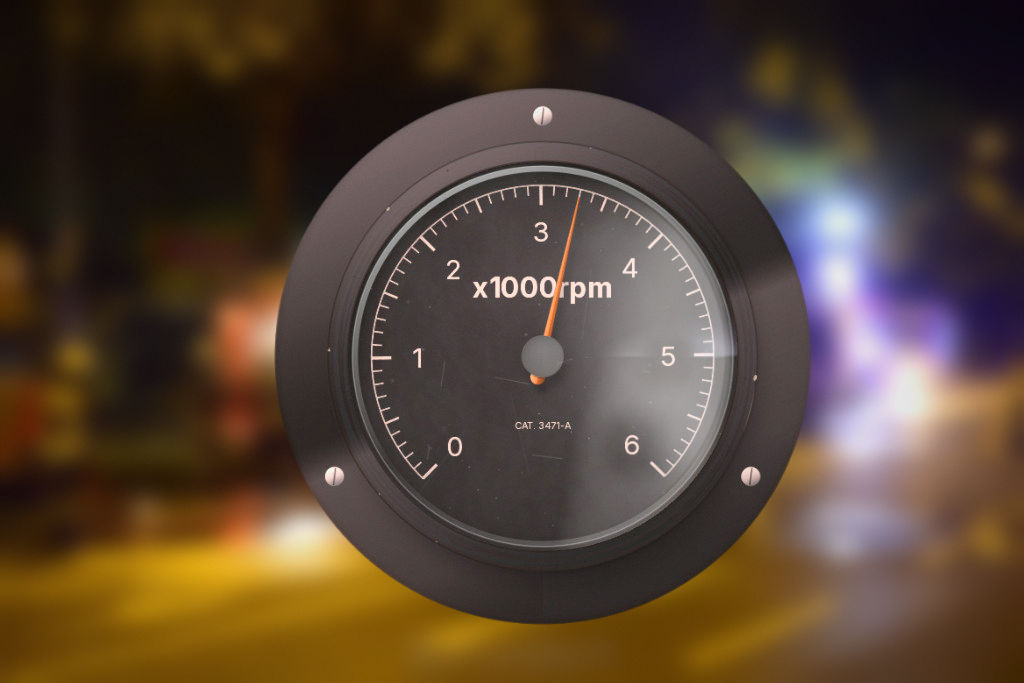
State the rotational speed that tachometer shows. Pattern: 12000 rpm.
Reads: 3300 rpm
